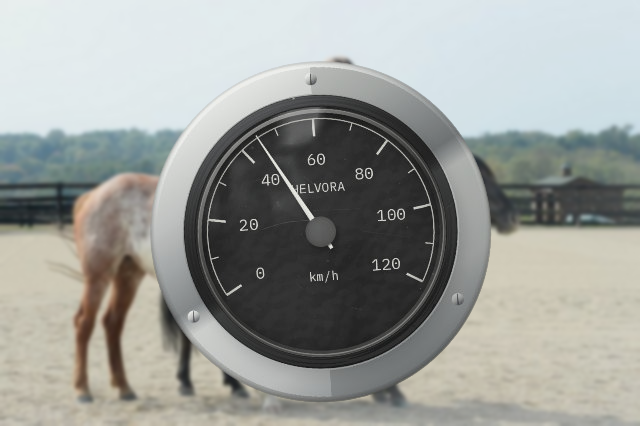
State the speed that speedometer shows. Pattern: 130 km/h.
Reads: 45 km/h
